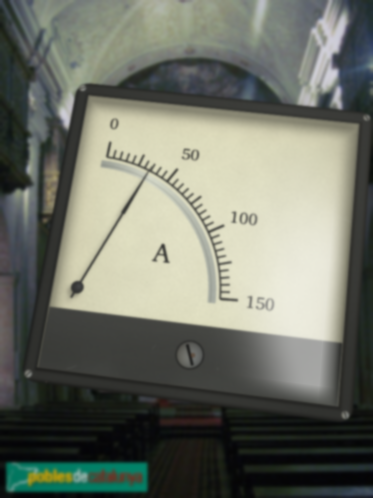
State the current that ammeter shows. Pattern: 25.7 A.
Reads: 35 A
